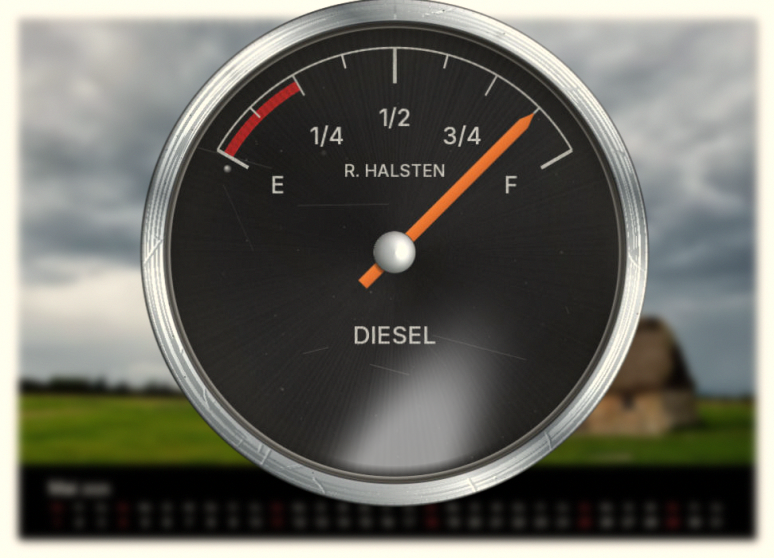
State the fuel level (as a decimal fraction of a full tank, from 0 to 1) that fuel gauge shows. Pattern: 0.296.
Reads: 0.875
